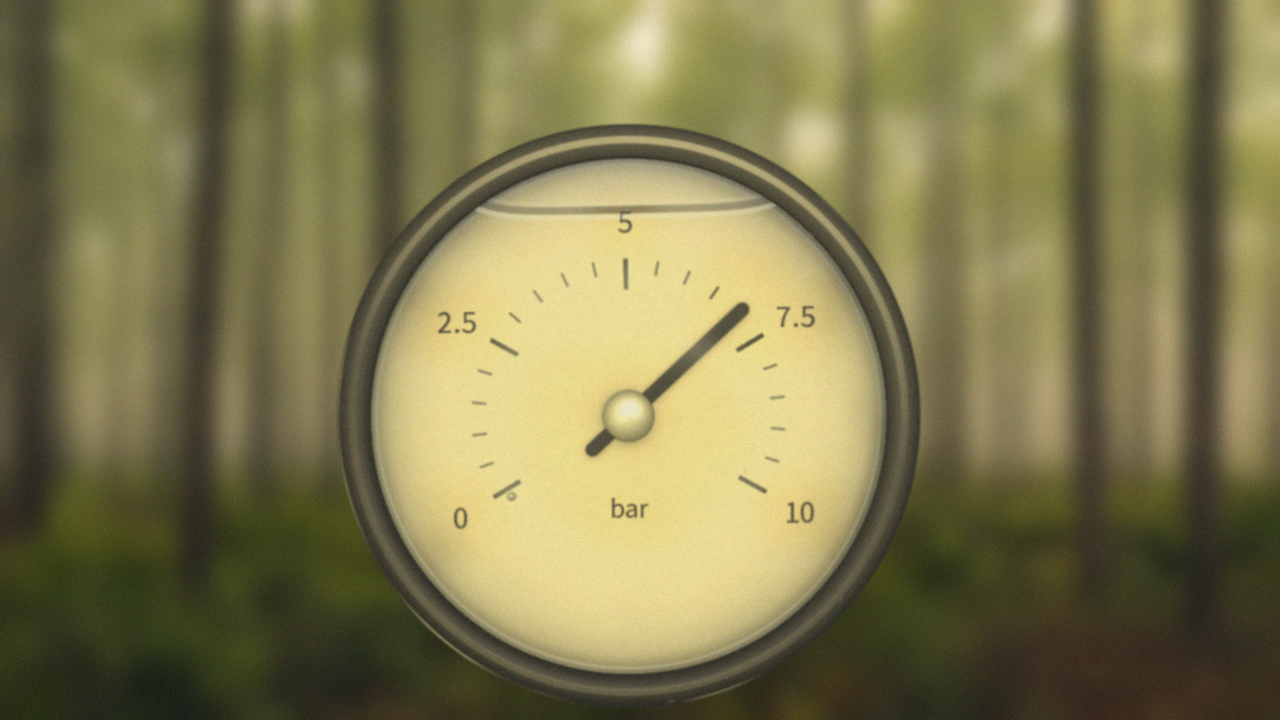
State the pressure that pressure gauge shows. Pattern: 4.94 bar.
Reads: 7 bar
